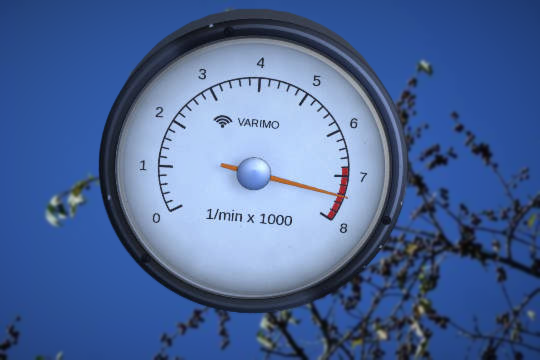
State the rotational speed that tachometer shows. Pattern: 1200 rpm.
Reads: 7400 rpm
